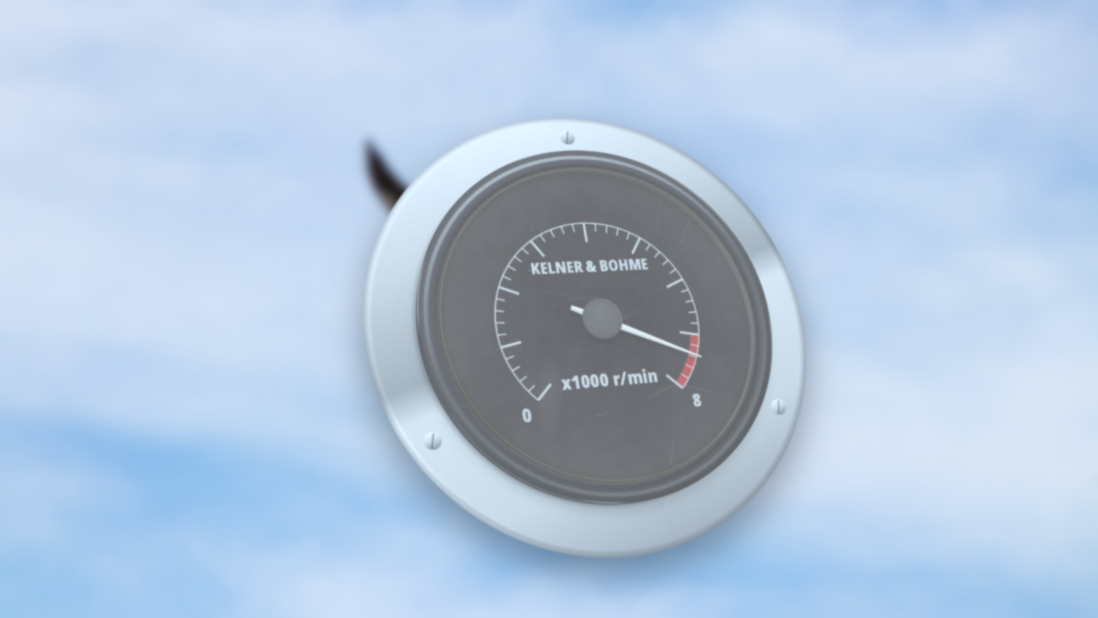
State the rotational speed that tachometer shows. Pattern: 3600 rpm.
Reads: 7400 rpm
